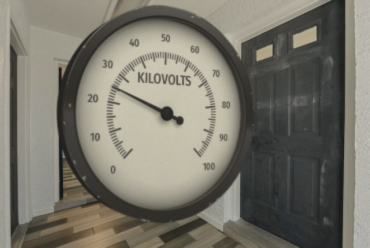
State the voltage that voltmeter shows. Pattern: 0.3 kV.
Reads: 25 kV
